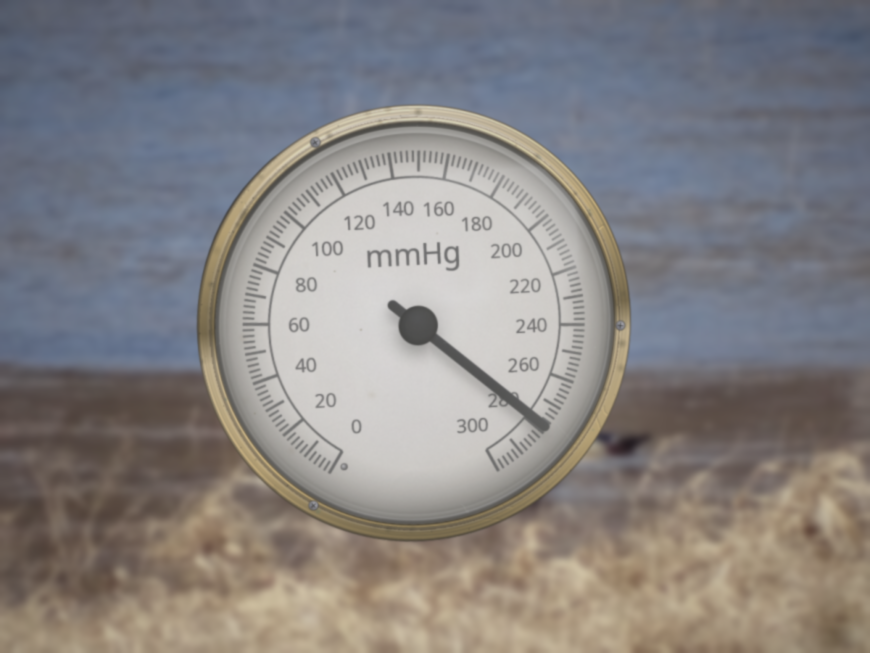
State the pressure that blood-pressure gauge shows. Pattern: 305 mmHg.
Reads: 278 mmHg
